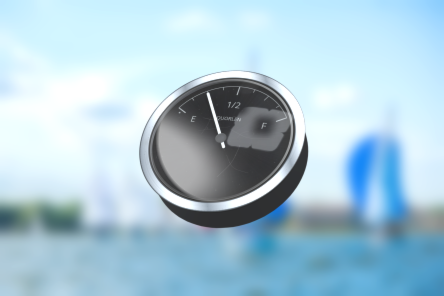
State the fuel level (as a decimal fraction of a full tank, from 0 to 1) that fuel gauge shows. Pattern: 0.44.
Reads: 0.25
